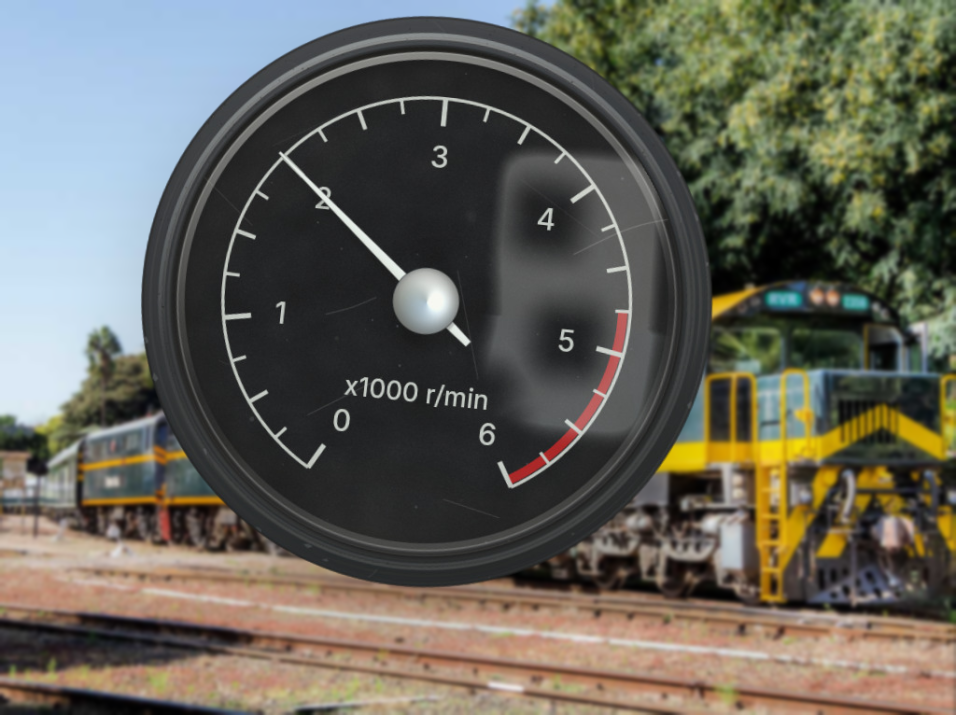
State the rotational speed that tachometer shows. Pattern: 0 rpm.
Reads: 2000 rpm
